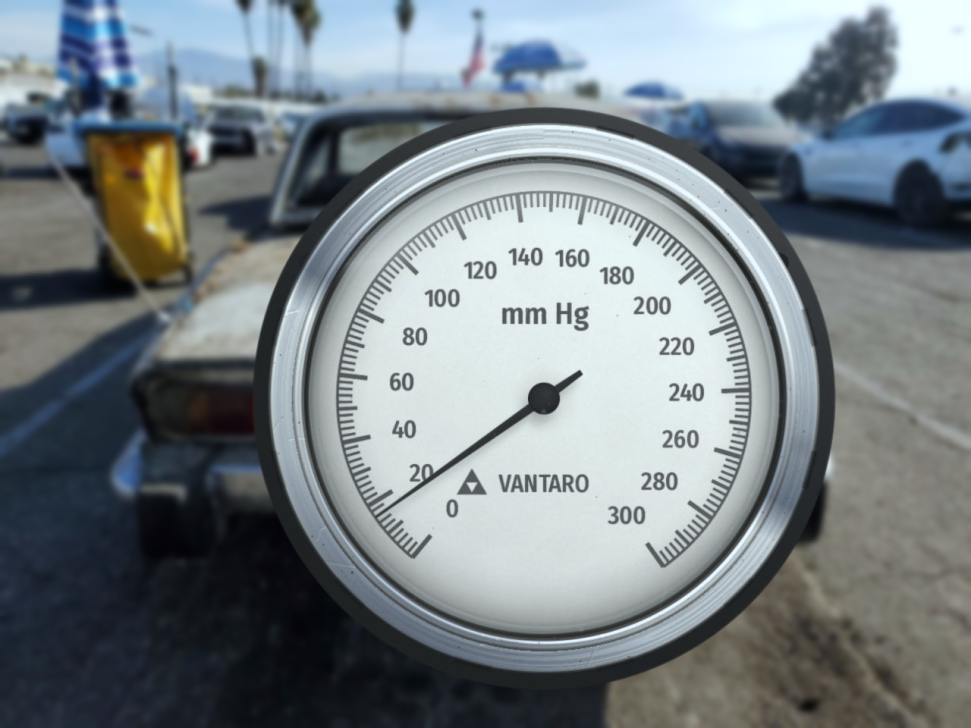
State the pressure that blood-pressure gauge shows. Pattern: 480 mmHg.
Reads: 16 mmHg
